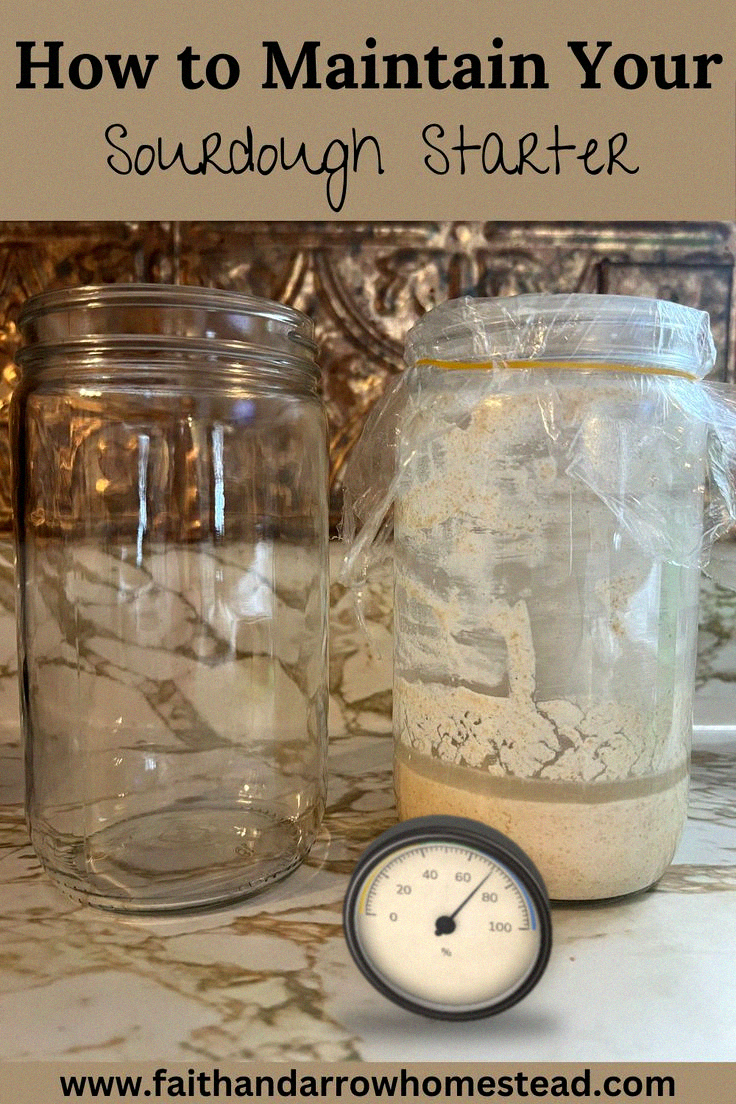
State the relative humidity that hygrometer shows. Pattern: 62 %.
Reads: 70 %
